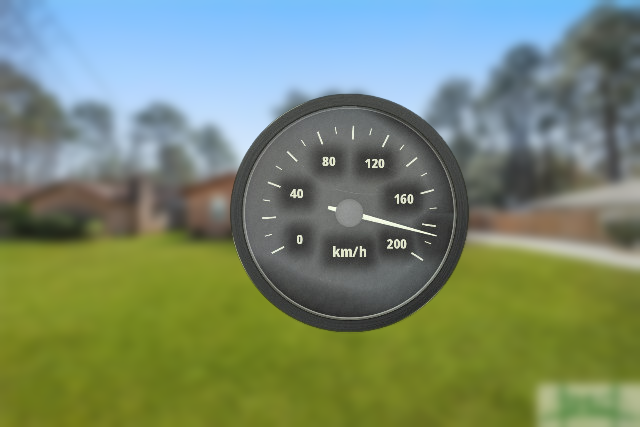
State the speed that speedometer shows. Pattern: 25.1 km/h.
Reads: 185 km/h
